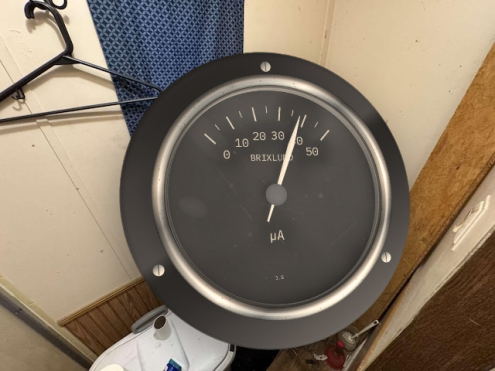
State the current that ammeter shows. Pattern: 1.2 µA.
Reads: 37.5 µA
